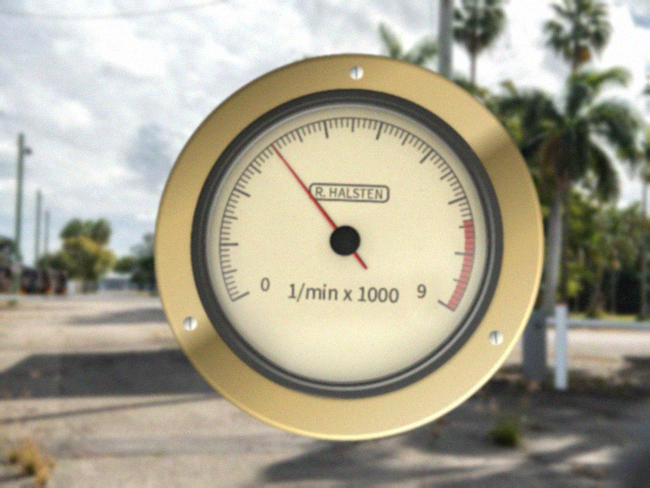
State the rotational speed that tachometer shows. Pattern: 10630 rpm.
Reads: 3000 rpm
